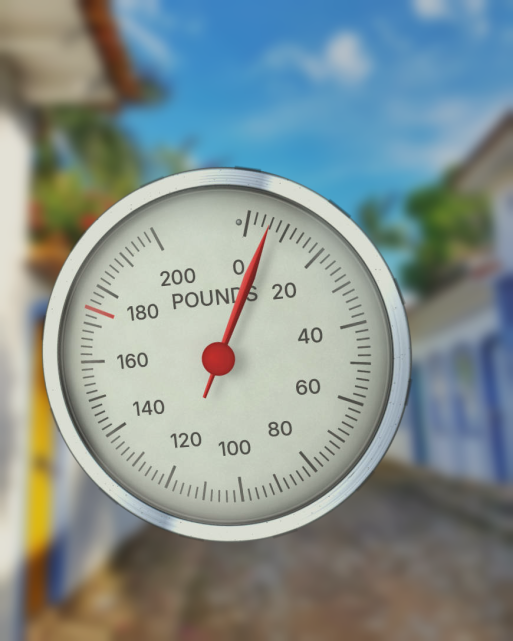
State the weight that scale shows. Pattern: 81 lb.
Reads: 6 lb
